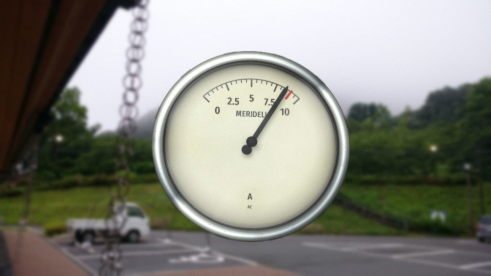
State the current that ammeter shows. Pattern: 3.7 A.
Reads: 8.5 A
